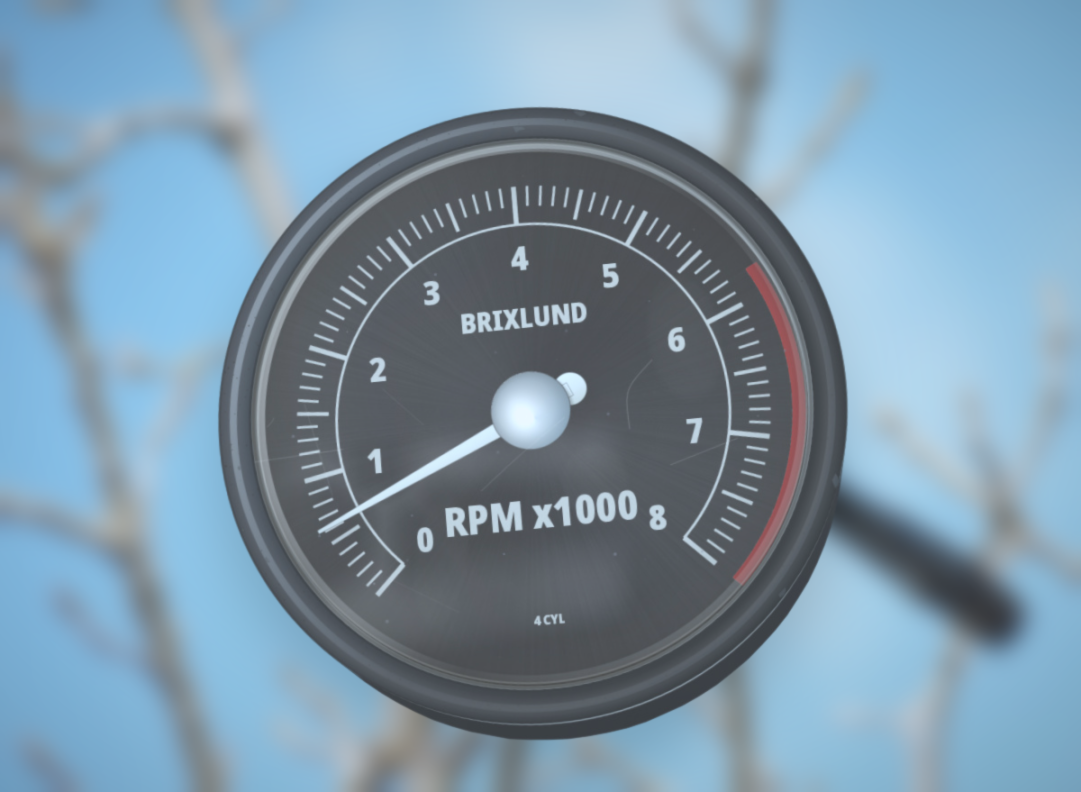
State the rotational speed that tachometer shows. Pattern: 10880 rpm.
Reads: 600 rpm
